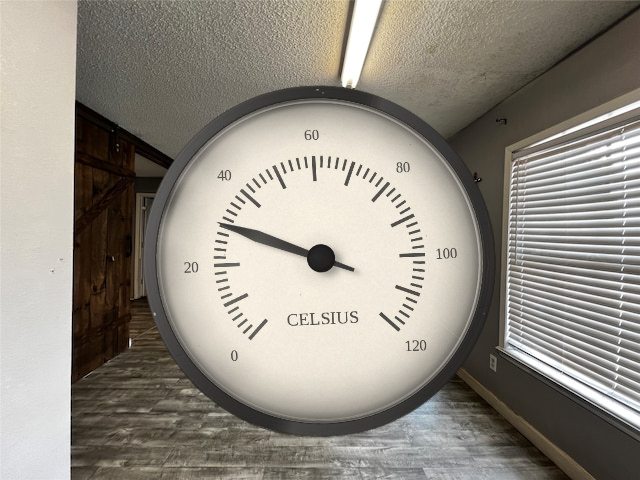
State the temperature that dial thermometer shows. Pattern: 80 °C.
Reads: 30 °C
